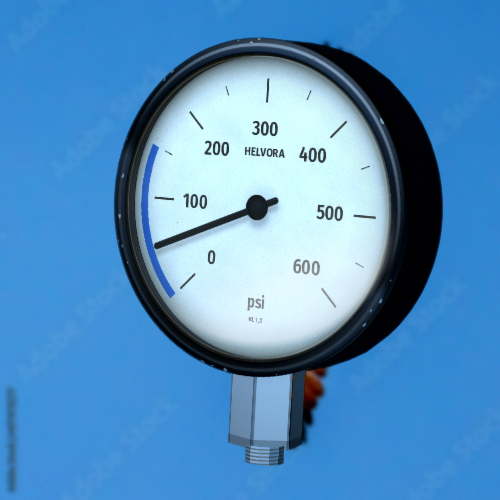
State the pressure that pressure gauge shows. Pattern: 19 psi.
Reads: 50 psi
